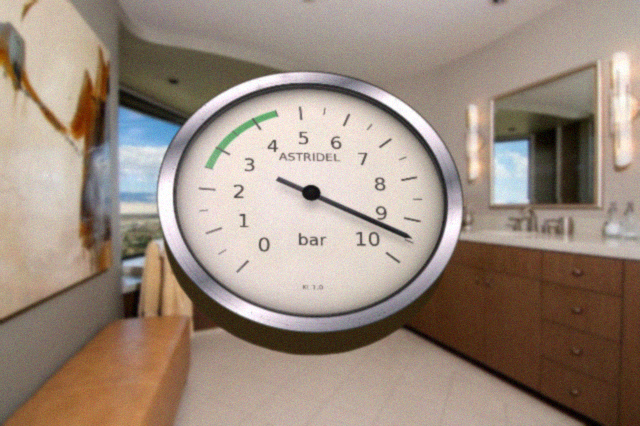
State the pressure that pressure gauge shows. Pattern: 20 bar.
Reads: 9.5 bar
